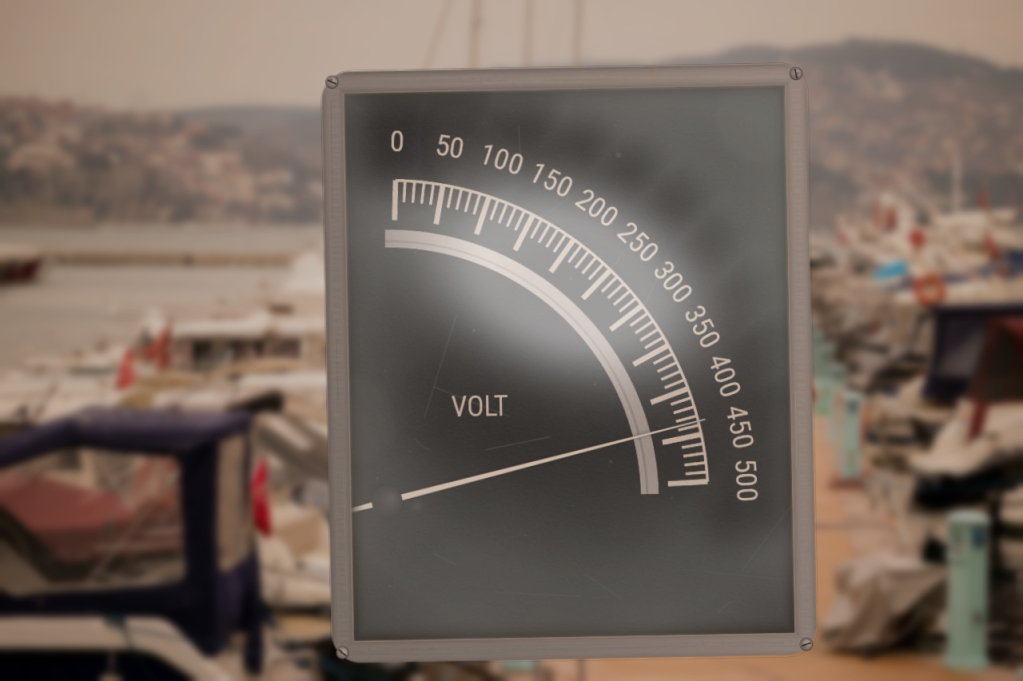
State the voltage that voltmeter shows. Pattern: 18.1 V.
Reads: 435 V
